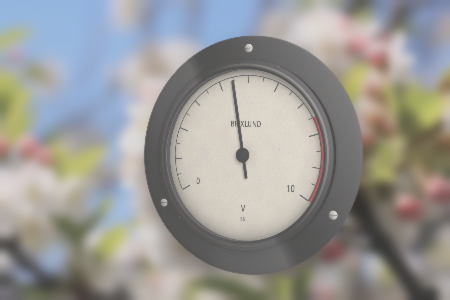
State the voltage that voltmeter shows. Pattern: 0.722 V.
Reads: 4.5 V
